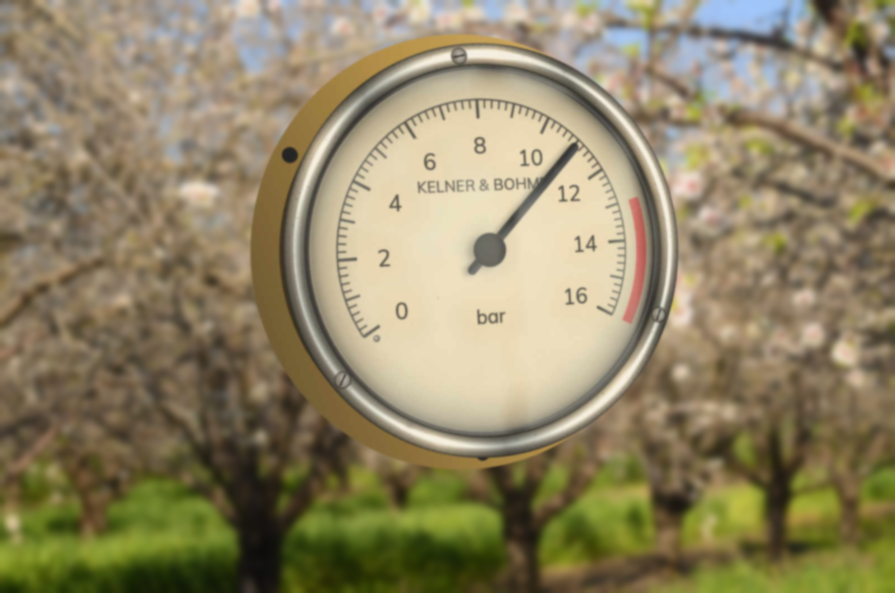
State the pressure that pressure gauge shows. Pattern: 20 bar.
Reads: 11 bar
